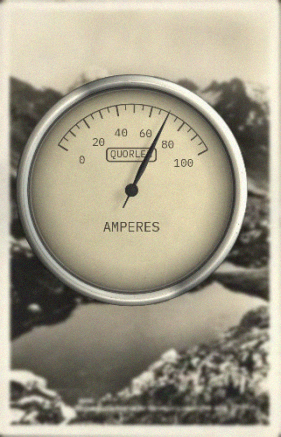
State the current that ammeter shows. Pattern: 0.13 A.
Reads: 70 A
